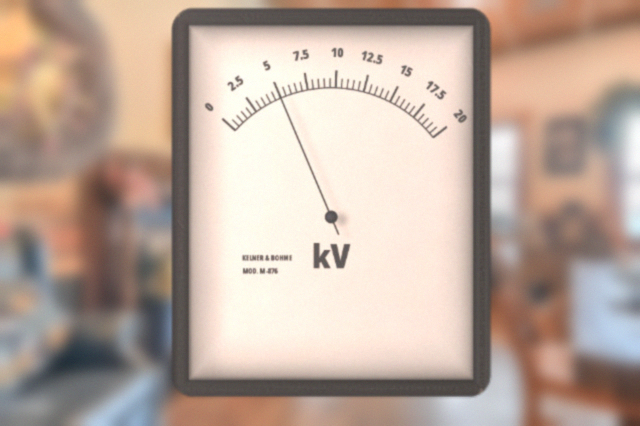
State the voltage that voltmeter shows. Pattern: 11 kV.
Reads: 5 kV
